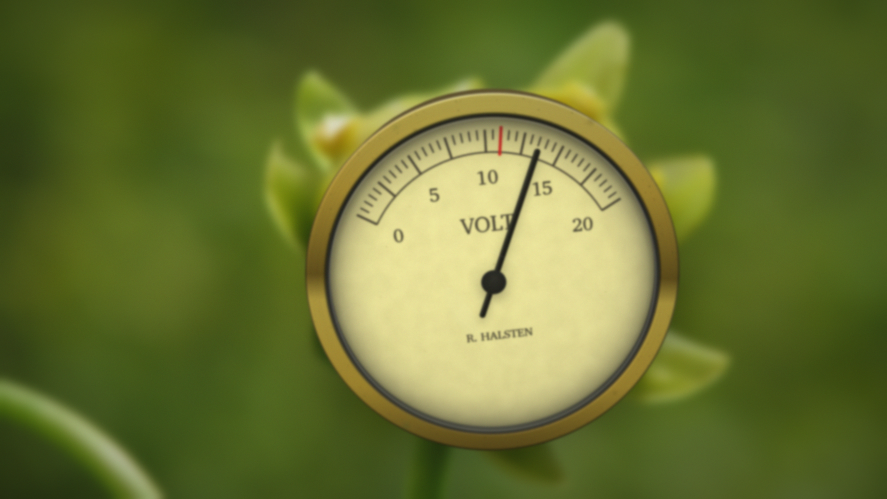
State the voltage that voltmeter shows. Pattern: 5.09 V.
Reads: 13.5 V
